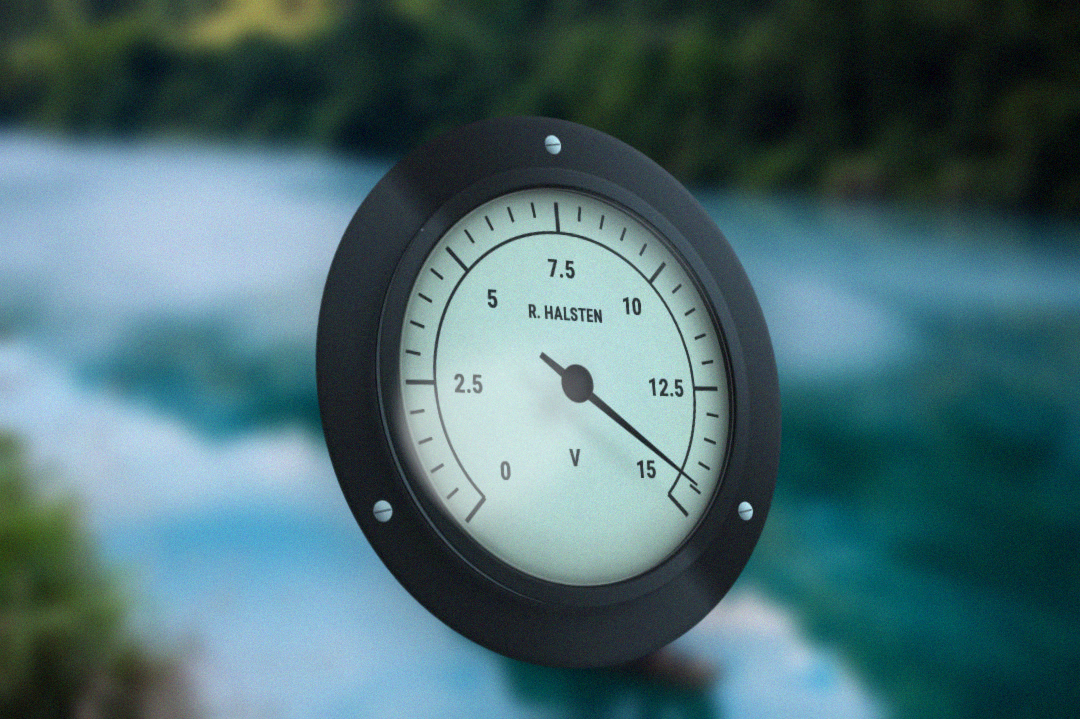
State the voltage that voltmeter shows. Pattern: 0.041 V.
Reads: 14.5 V
